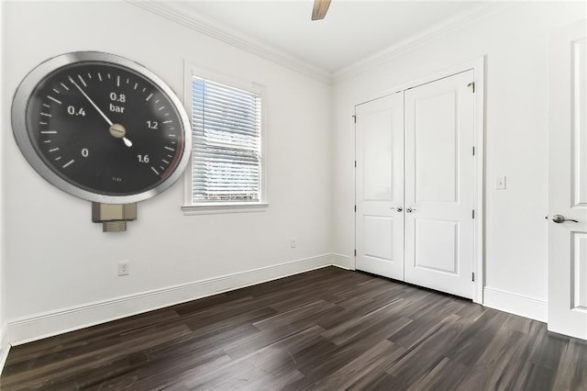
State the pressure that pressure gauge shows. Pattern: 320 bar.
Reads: 0.55 bar
